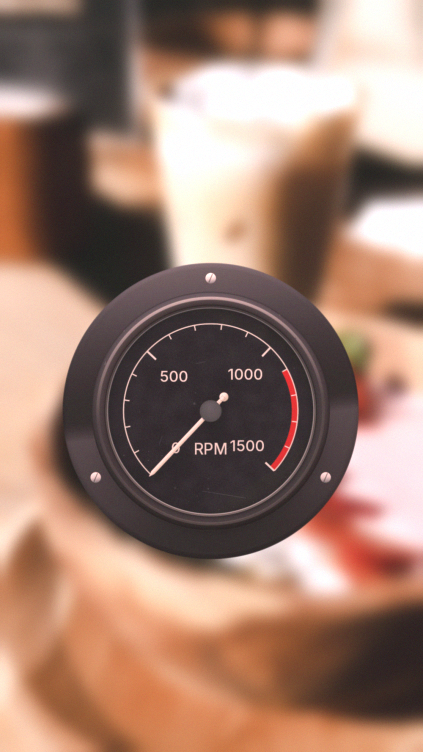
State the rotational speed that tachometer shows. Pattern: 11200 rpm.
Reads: 0 rpm
